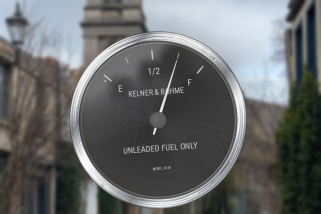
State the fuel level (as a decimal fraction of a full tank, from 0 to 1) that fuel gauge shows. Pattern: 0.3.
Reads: 0.75
